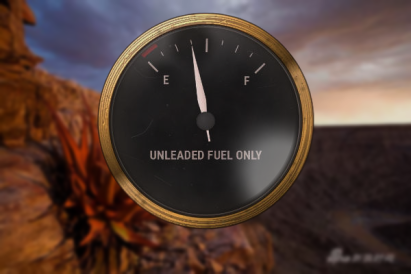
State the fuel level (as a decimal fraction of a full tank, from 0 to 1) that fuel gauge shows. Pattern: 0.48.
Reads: 0.375
